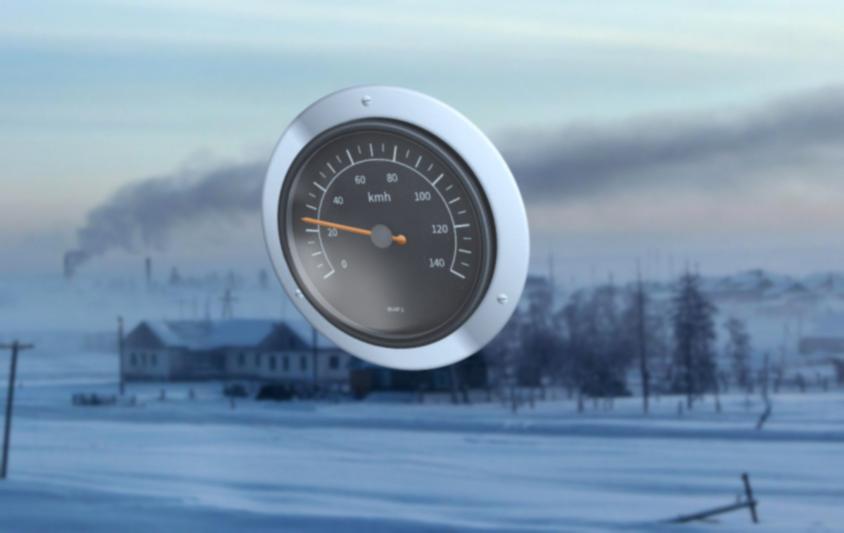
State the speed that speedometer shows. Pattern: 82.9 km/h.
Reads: 25 km/h
